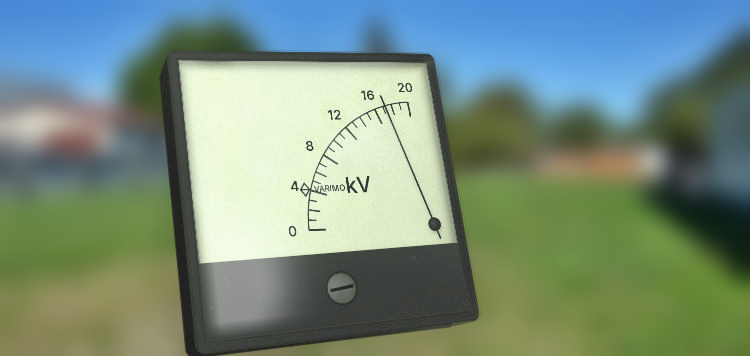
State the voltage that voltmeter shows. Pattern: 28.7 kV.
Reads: 17 kV
